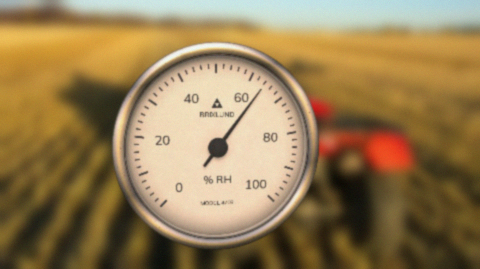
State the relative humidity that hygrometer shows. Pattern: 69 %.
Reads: 64 %
